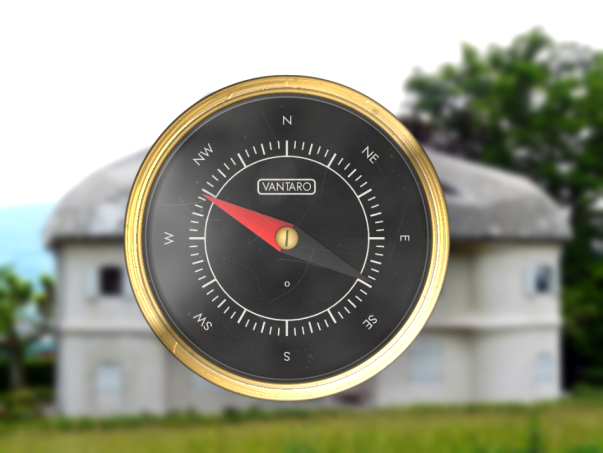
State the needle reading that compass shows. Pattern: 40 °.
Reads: 297.5 °
